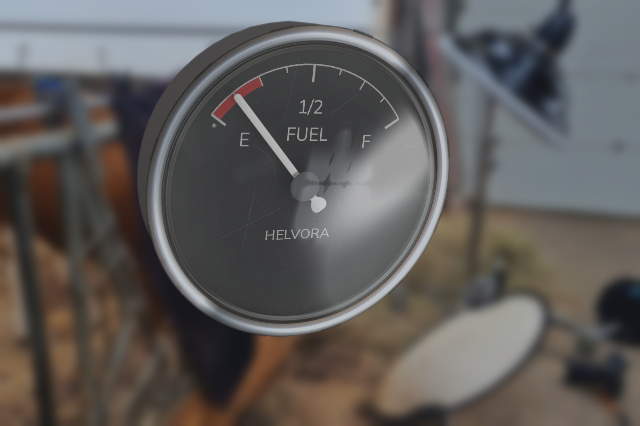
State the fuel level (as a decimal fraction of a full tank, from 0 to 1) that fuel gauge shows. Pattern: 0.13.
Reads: 0.125
